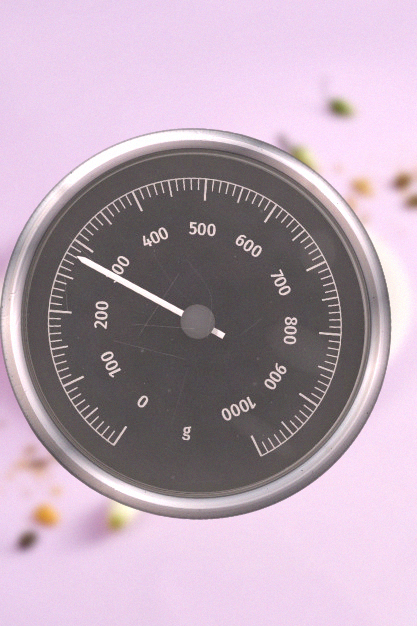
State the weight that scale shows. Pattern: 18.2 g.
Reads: 280 g
